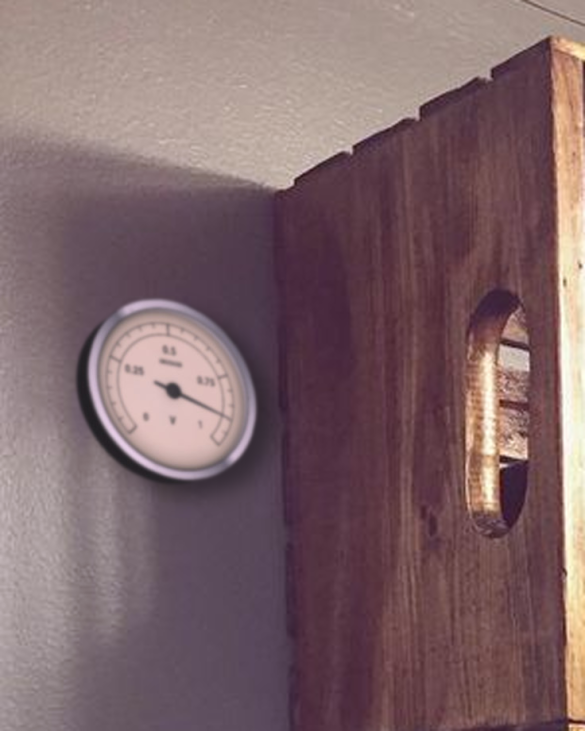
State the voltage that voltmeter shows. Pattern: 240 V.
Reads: 0.9 V
